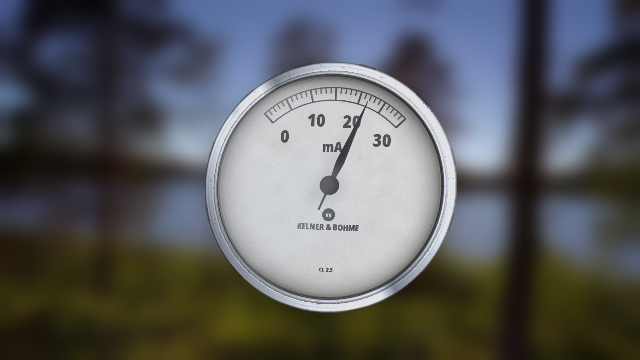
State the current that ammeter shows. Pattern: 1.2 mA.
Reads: 22 mA
